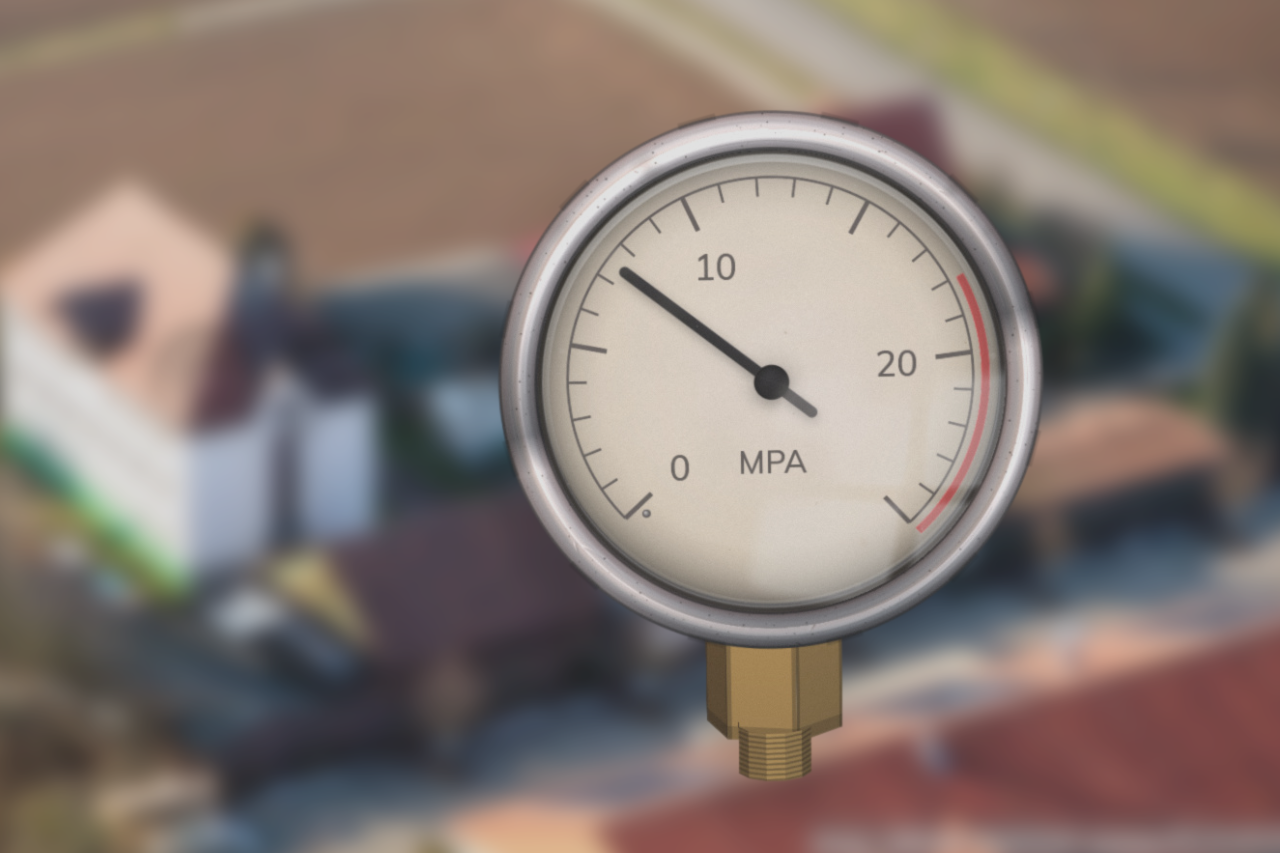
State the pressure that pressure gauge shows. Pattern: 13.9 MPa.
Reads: 7.5 MPa
